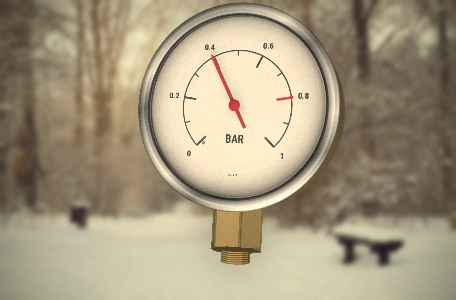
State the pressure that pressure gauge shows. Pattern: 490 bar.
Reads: 0.4 bar
